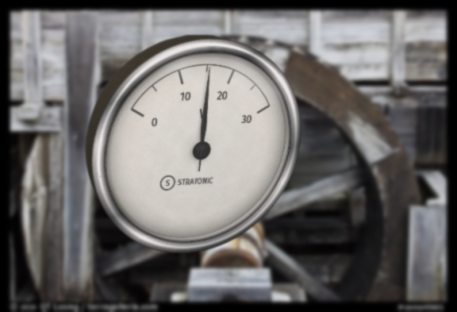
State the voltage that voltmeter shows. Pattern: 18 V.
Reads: 15 V
